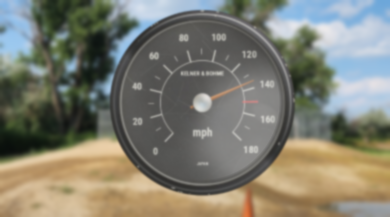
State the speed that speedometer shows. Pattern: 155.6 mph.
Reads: 135 mph
